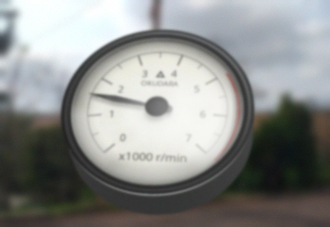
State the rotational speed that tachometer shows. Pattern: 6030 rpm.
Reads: 1500 rpm
